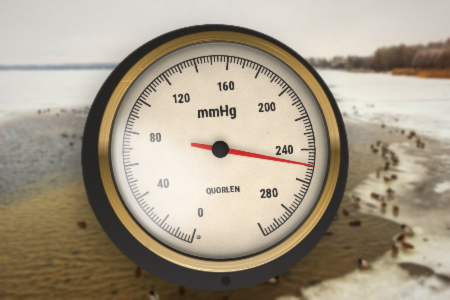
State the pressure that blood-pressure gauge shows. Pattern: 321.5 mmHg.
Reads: 250 mmHg
